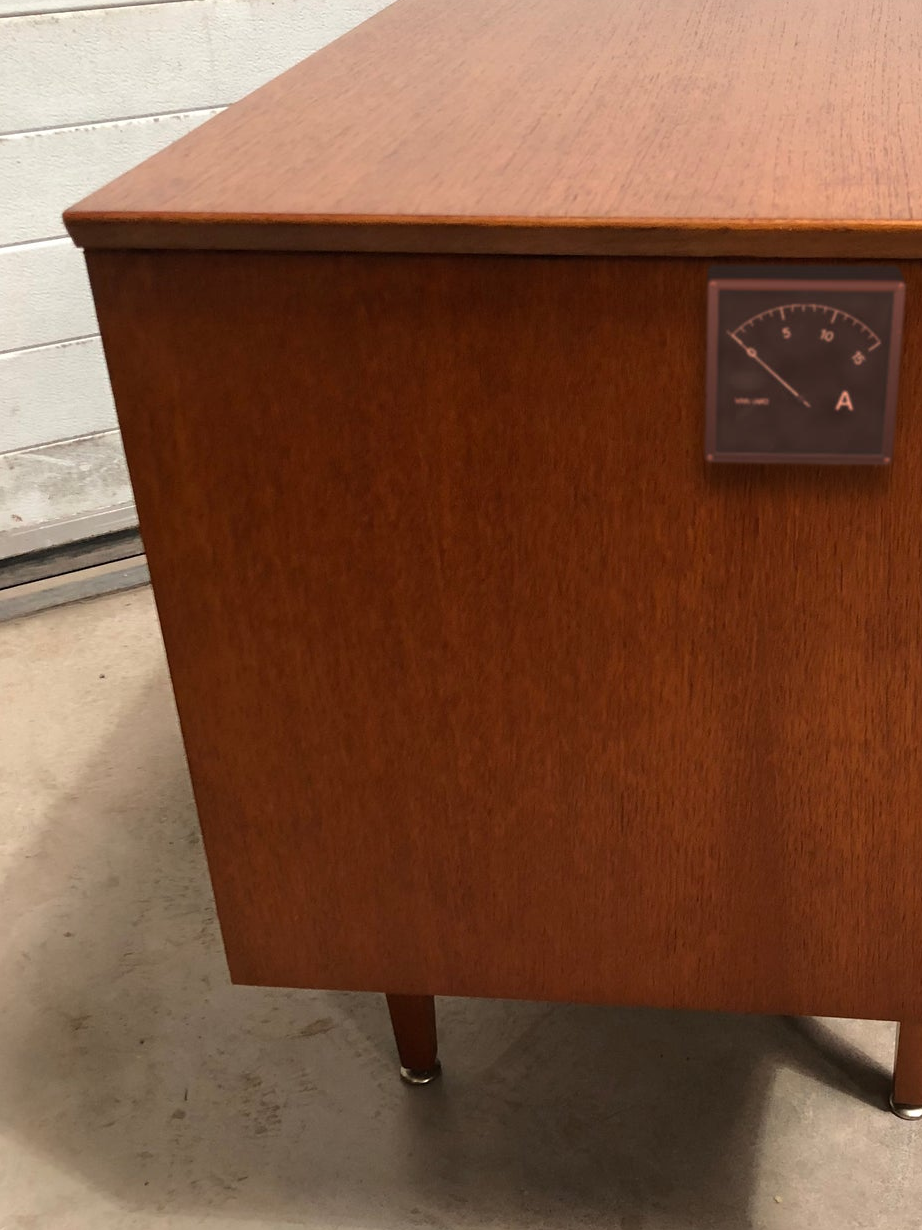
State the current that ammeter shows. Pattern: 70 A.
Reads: 0 A
